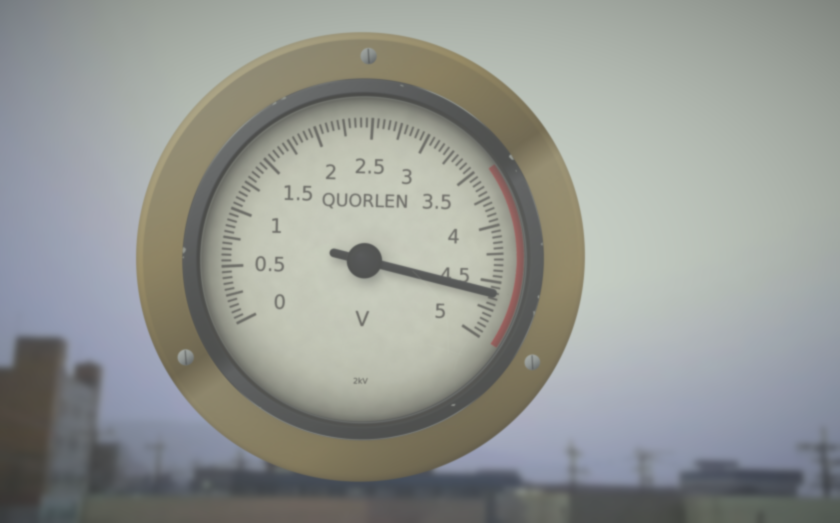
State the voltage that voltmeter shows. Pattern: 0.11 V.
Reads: 4.6 V
